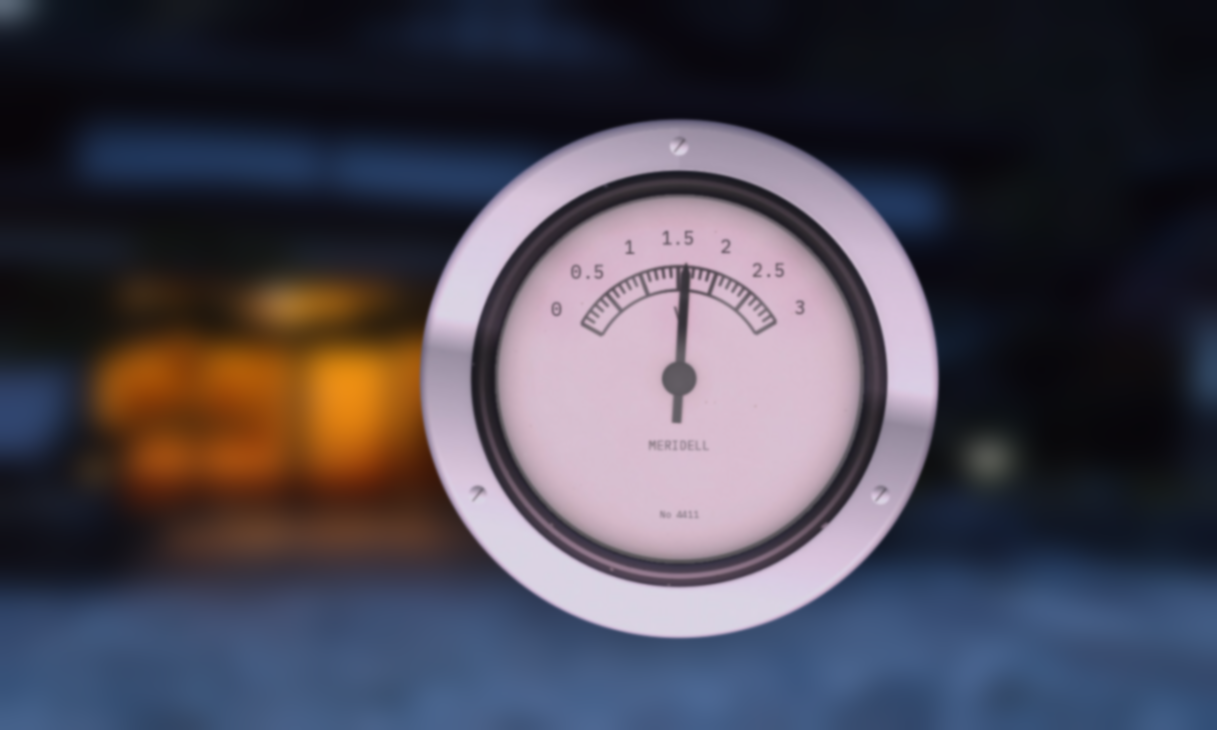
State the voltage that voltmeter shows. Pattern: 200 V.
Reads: 1.6 V
